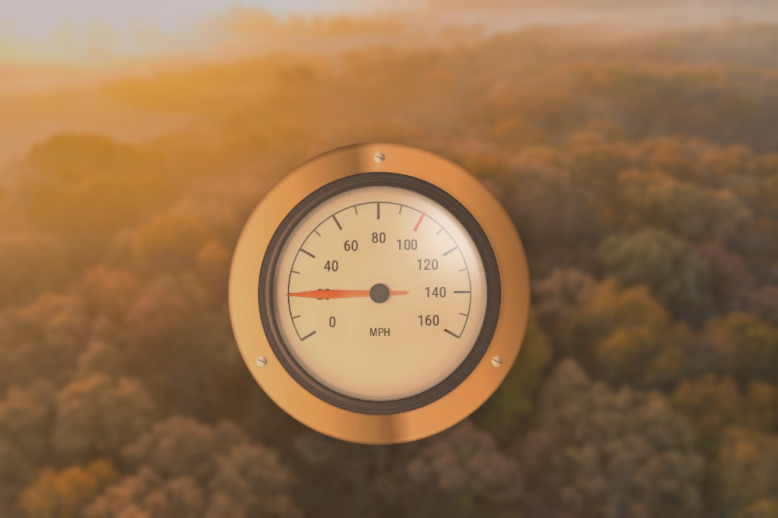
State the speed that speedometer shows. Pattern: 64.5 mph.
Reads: 20 mph
